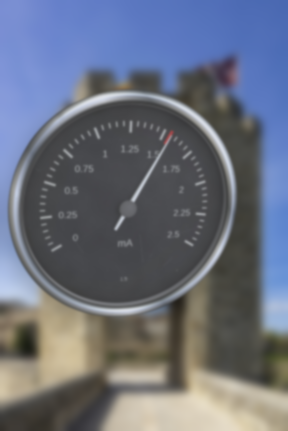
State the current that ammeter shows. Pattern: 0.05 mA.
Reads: 1.55 mA
